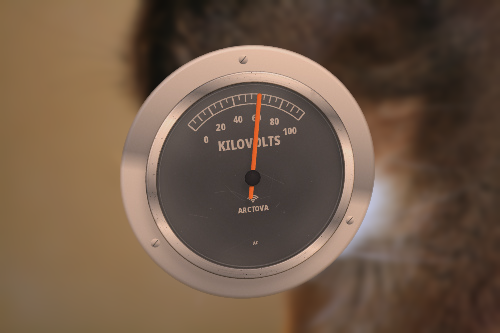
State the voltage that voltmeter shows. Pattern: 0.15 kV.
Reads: 60 kV
